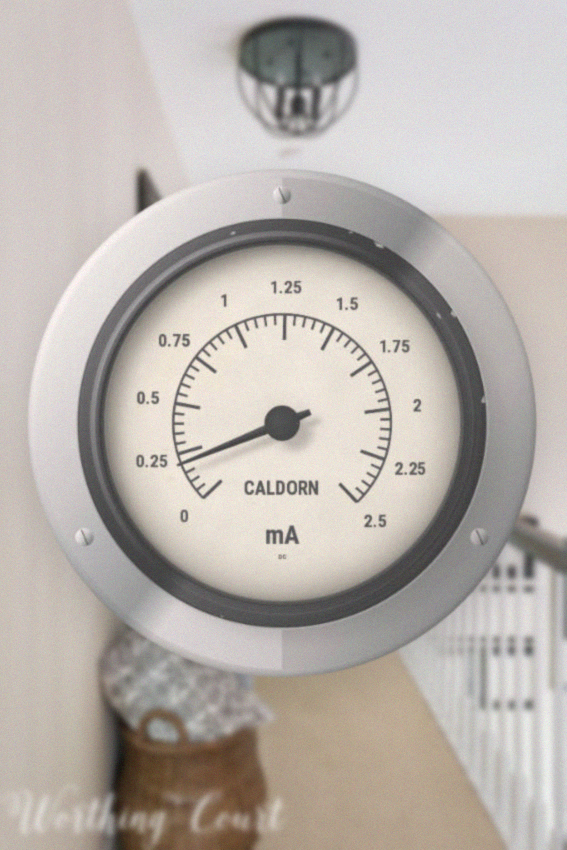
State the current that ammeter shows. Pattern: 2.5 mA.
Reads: 0.2 mA
